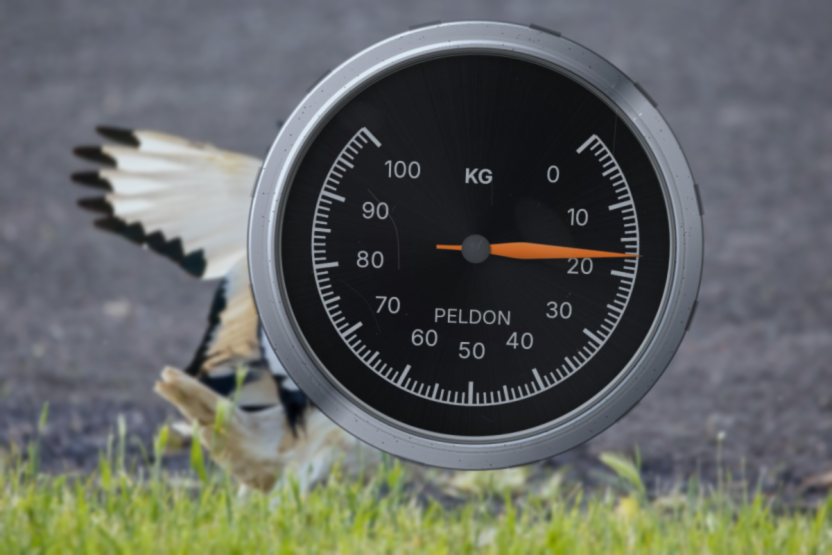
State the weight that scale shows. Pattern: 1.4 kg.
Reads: 17 kg
